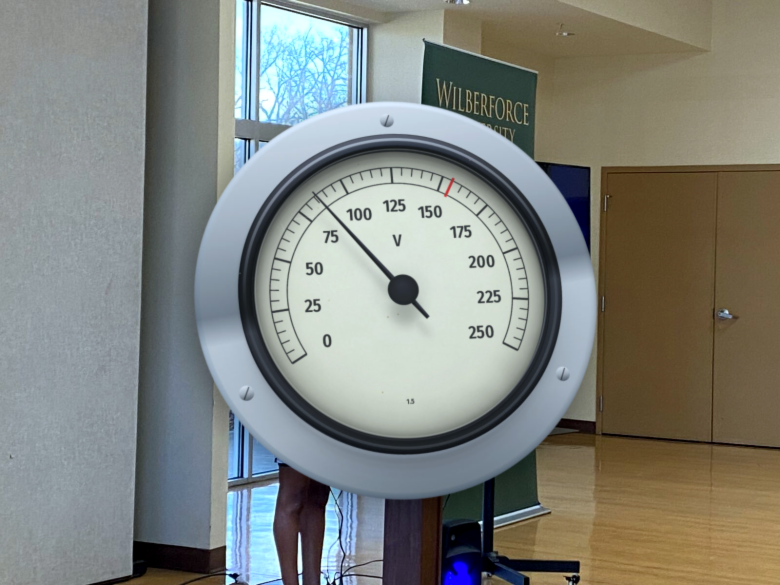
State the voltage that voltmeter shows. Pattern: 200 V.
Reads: 85 V
